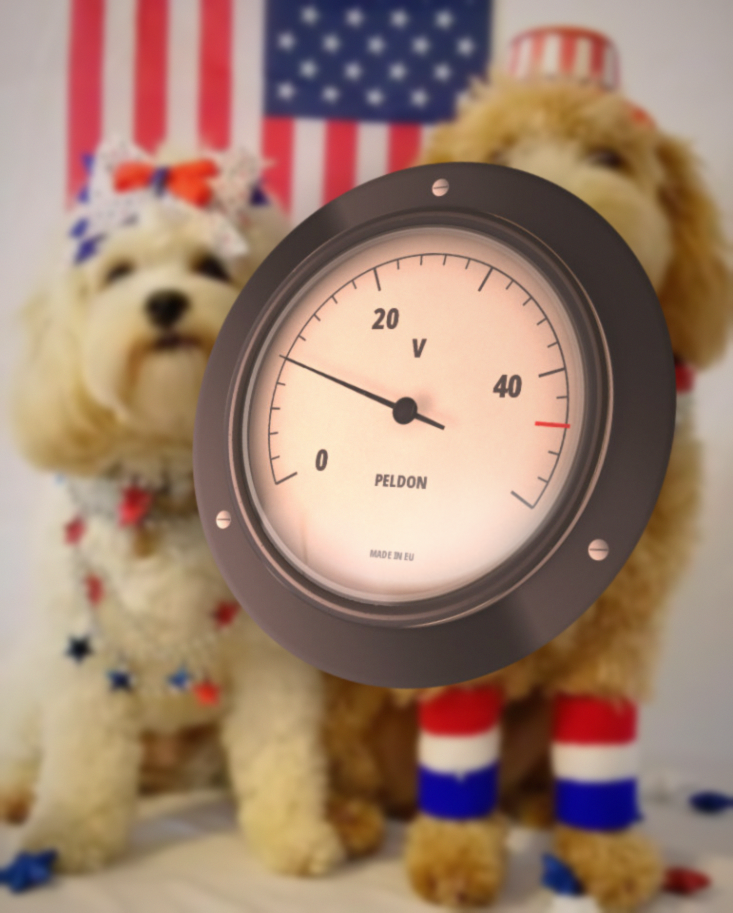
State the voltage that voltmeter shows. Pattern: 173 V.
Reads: 10 V
